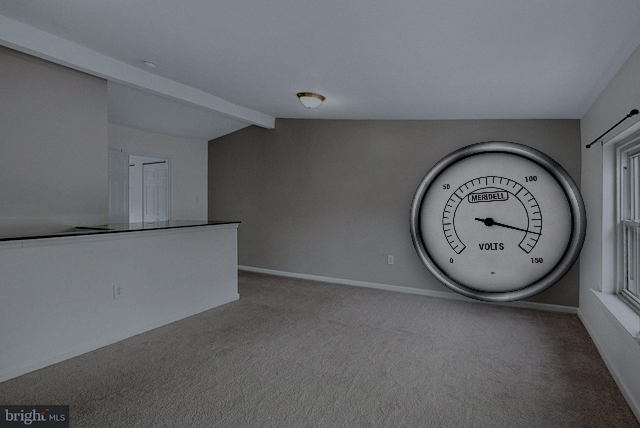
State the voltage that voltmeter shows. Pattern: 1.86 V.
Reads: 135 V
